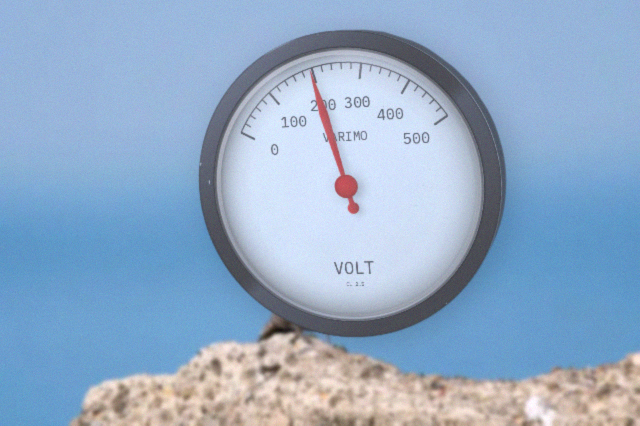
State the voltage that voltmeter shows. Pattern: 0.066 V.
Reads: 200 V
